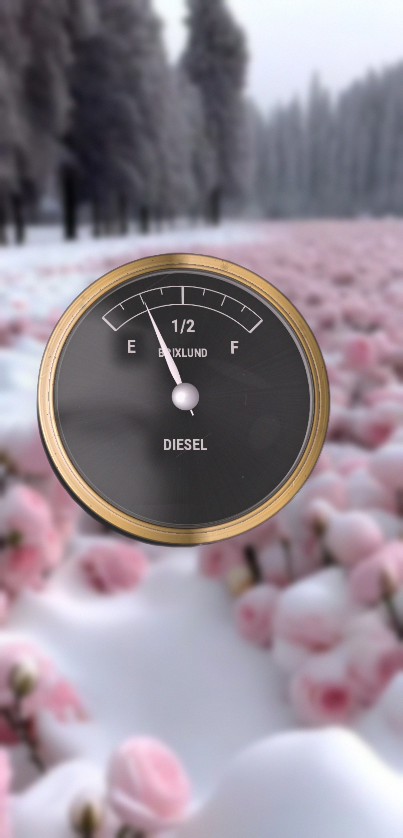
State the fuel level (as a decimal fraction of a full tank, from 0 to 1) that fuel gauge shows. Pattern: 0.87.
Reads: 0.25
